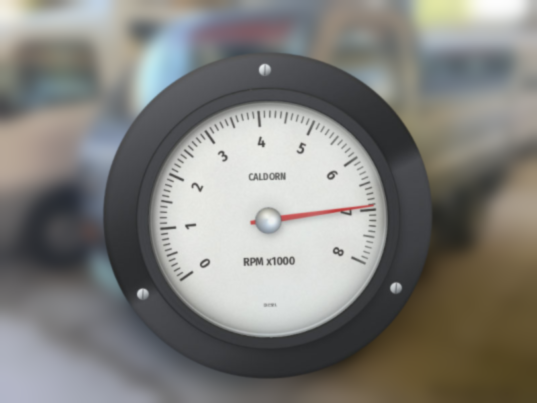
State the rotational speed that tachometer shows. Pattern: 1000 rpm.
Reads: 6900 rpm
